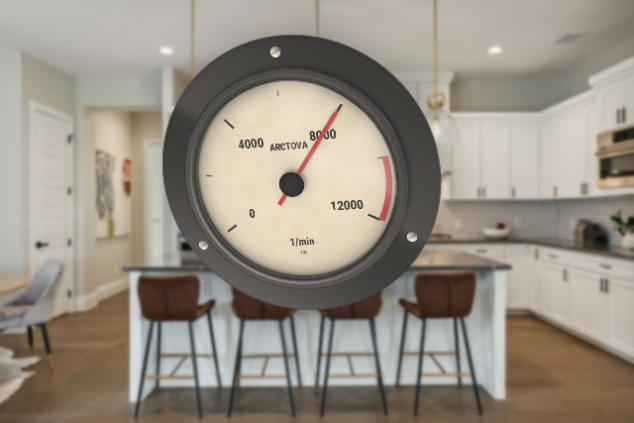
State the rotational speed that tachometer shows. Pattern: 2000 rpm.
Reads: 8000 rpm
